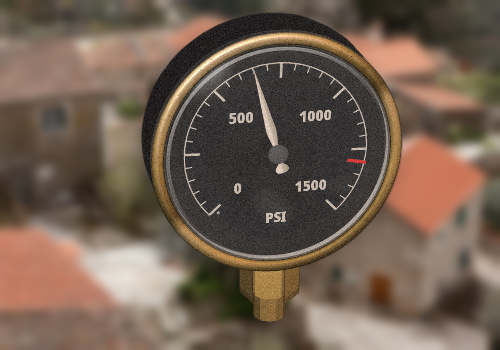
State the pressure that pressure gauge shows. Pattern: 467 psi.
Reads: 650 psi
